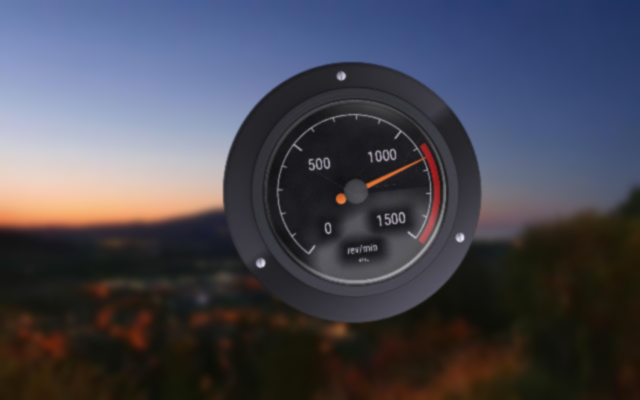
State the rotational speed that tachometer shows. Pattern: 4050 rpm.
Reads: 1150 rpm
